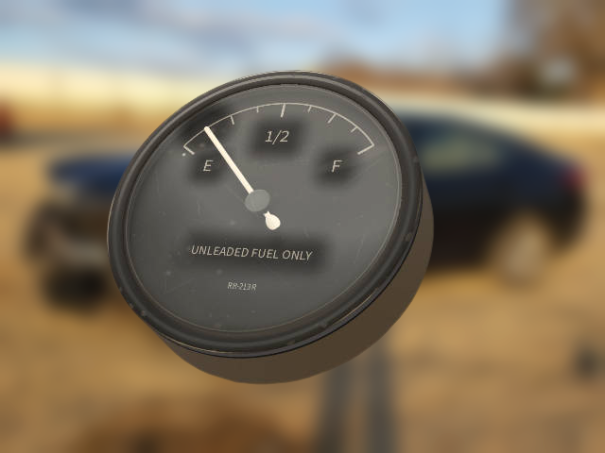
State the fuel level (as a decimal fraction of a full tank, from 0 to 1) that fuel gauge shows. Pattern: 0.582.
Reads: 0.125
